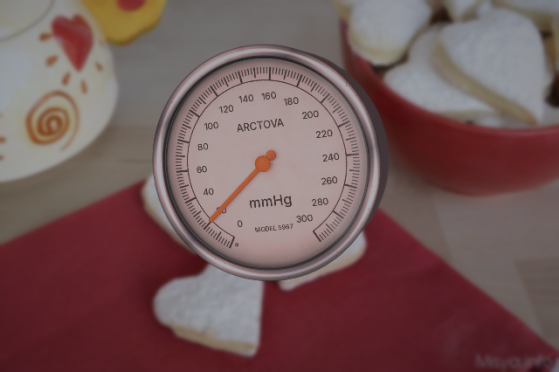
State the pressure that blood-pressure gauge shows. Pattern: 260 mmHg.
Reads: 20 mmHg
